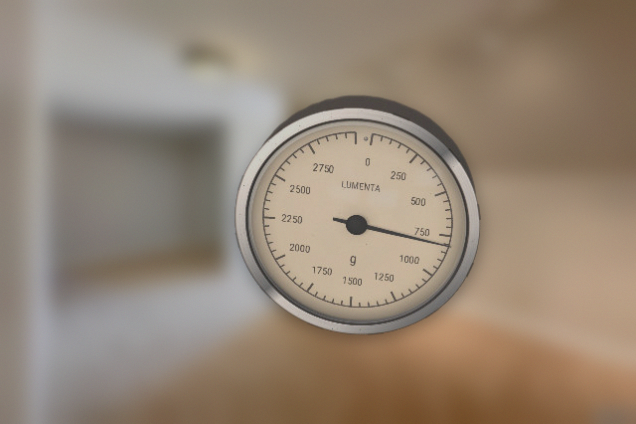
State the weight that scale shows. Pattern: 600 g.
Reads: 800 g
